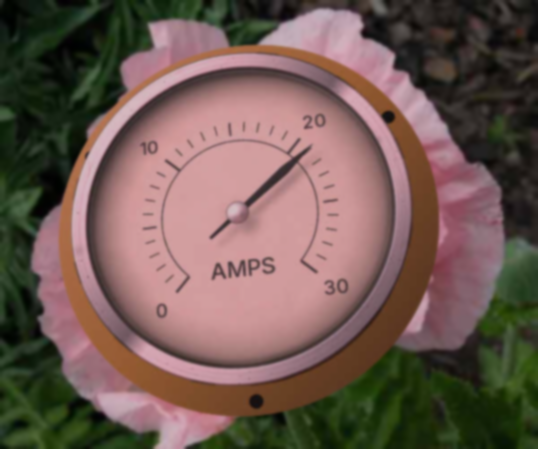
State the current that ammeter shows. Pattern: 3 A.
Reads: 21 A
